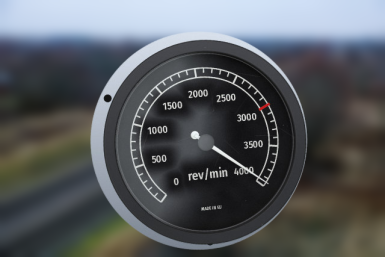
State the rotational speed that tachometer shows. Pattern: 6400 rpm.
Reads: 3950 rpm
